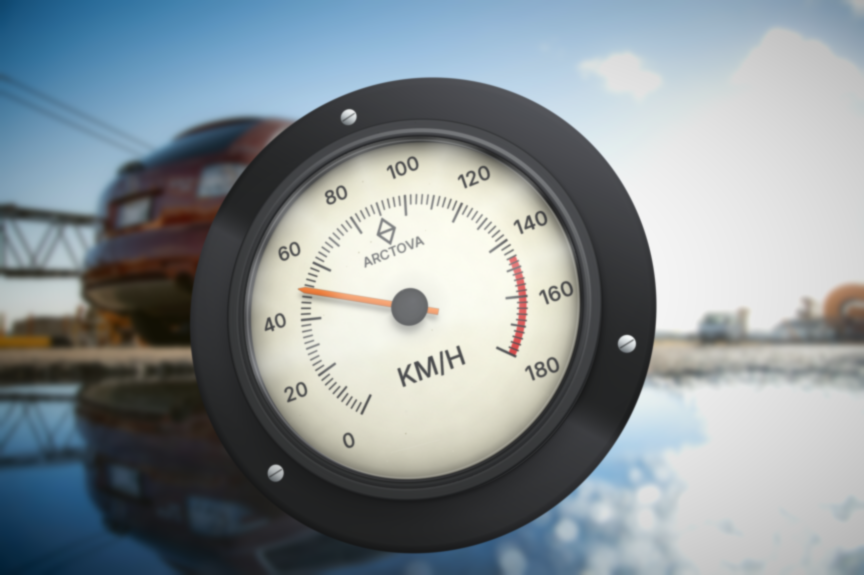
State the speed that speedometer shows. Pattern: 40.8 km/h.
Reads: 50 km/h
